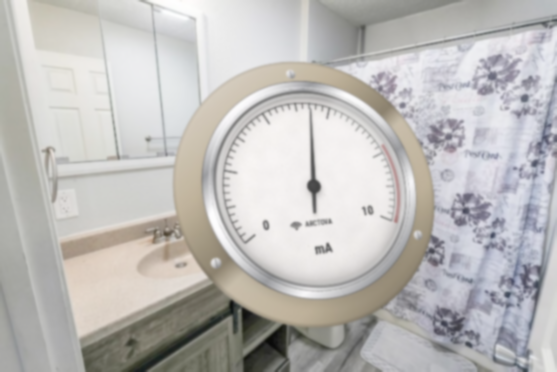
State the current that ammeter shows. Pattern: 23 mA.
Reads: 5.4 mA
